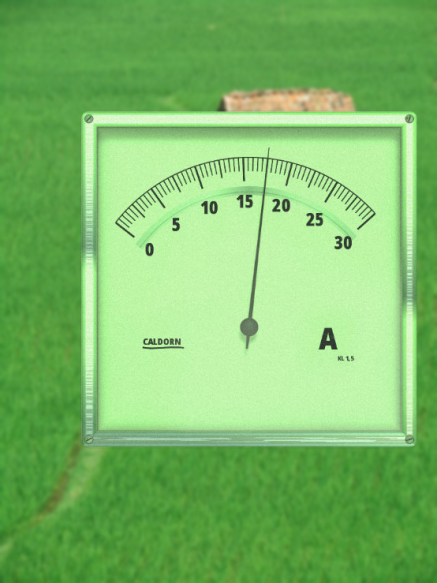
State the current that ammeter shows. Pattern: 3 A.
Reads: 17.5 A
